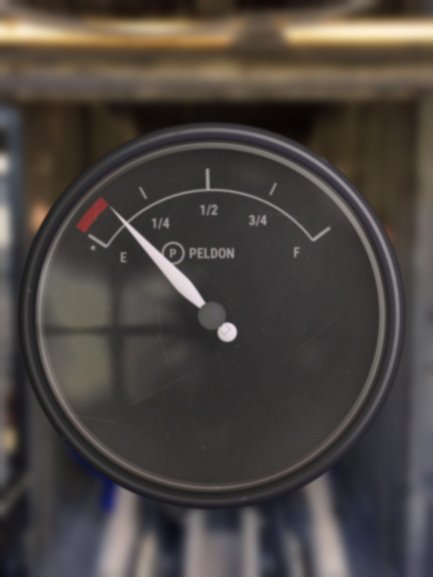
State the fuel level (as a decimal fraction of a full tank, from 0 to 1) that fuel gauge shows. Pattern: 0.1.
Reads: 0.125
